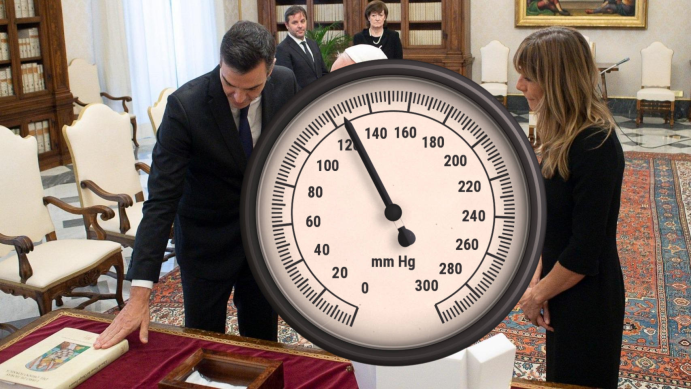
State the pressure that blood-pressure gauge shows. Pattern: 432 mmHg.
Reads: 126 mmHg
